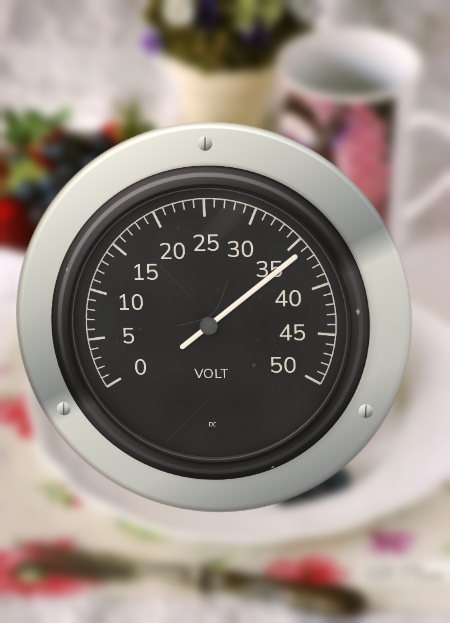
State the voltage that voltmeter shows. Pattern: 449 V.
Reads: 36 V
